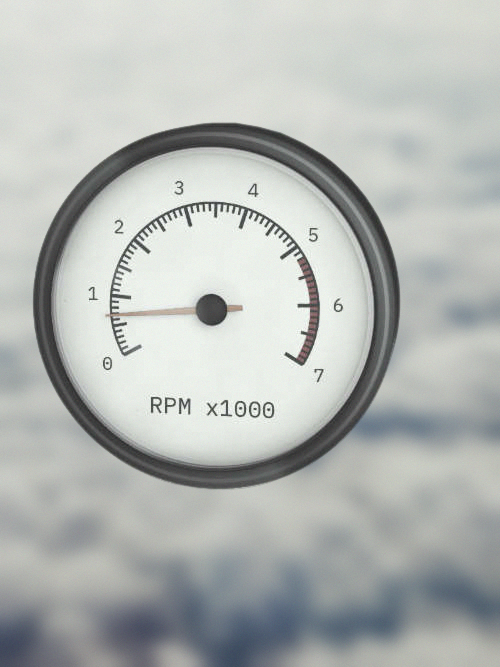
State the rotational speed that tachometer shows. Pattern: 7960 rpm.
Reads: 700 rpm
